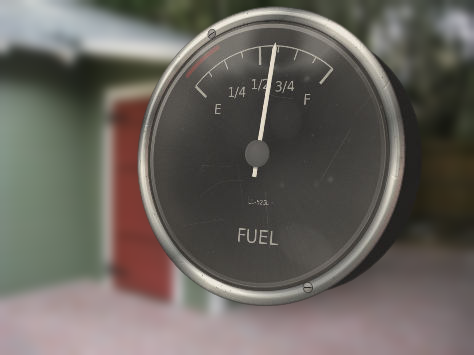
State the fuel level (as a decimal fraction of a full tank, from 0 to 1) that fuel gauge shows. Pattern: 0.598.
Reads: 0.625
